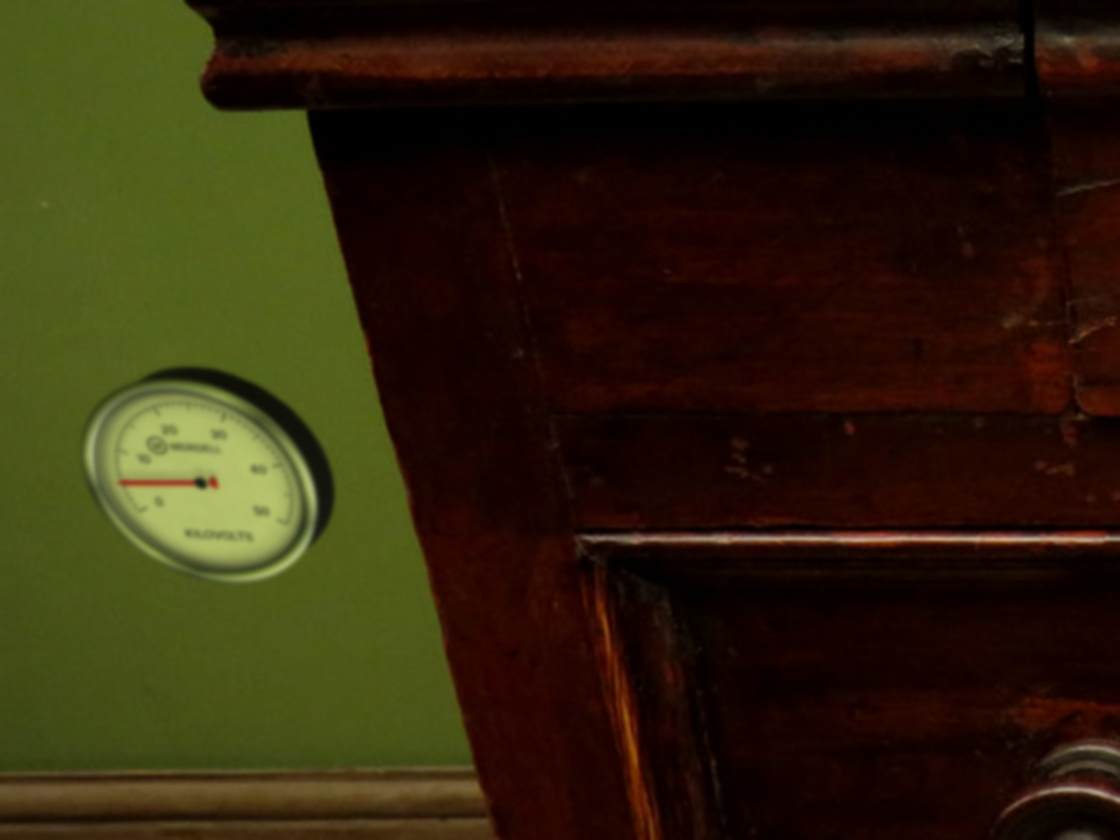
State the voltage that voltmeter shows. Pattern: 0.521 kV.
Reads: 5 kV
